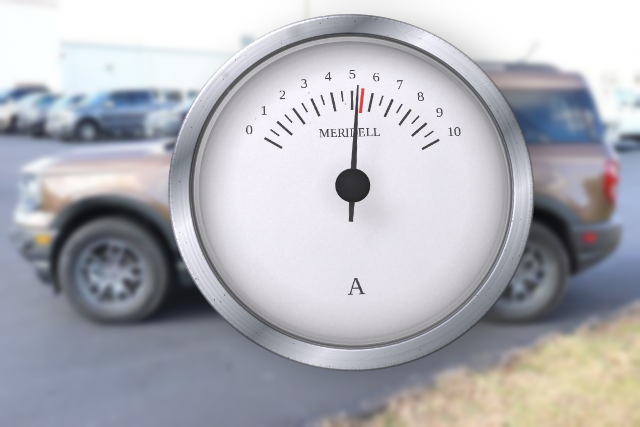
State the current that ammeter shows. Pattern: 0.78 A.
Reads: 5.25 A
